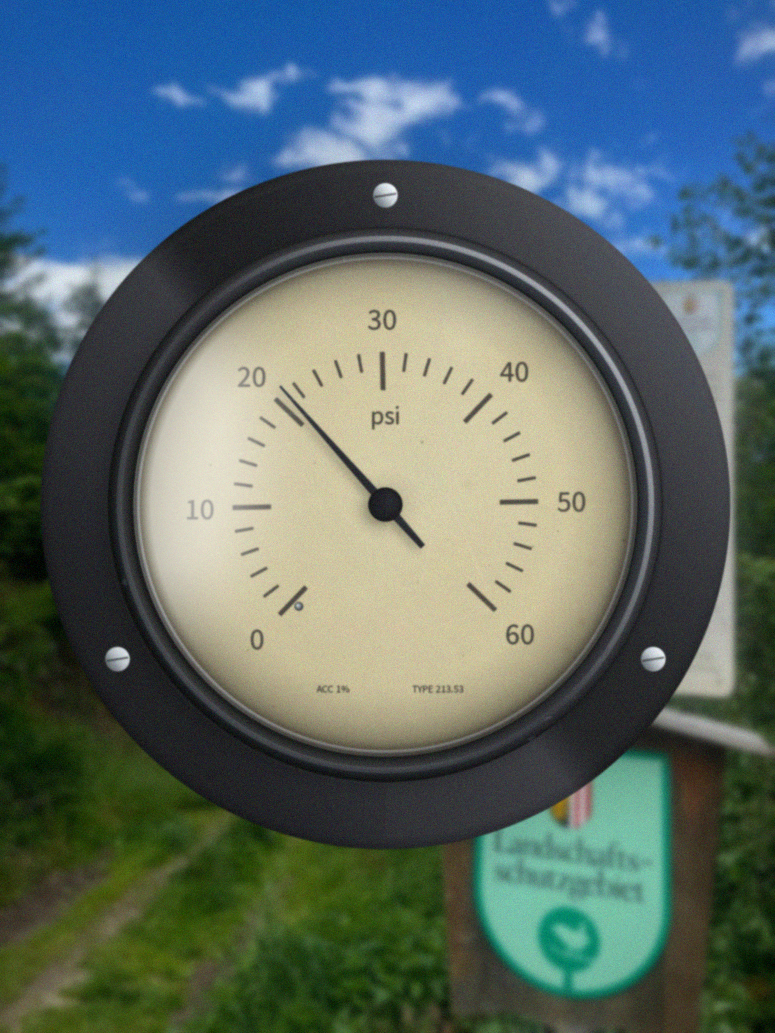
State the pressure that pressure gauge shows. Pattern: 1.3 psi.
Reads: 21 psi
